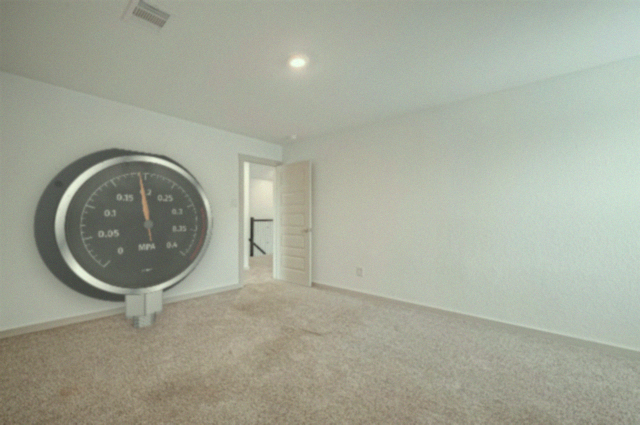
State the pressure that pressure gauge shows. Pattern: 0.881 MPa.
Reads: 0.19 MPa
